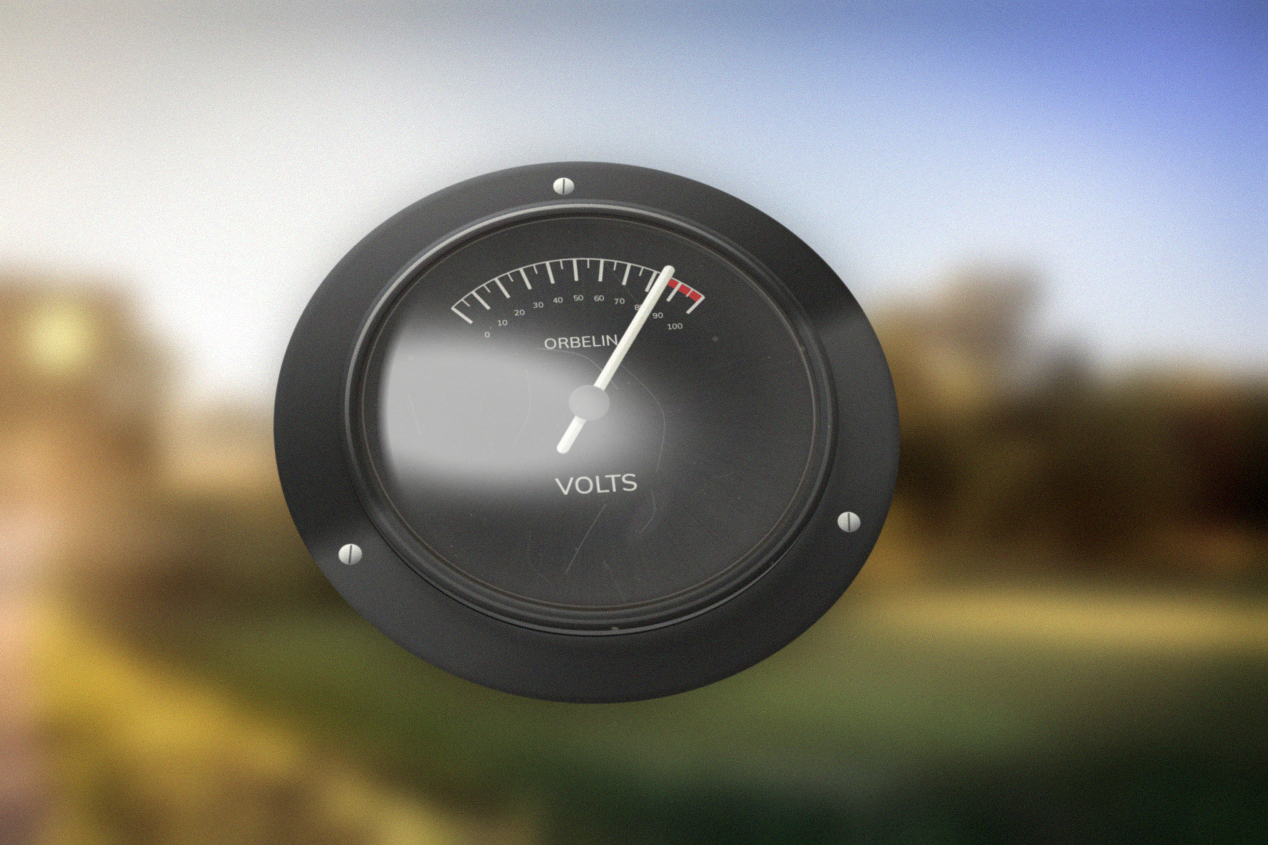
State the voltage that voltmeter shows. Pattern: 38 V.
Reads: 85 V
